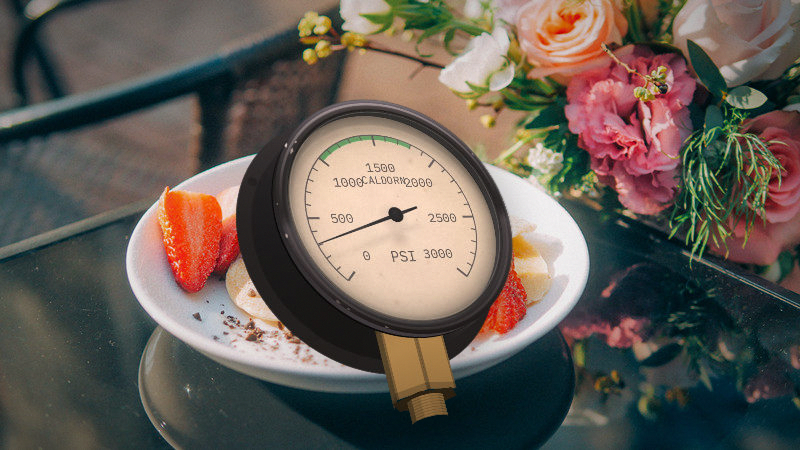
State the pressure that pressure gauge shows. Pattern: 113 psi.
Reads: 300 psi
